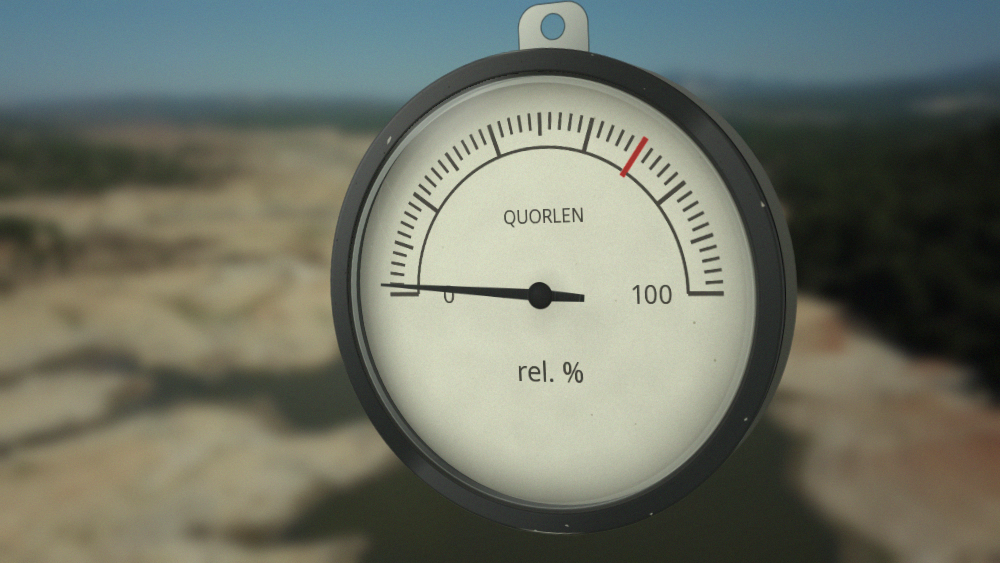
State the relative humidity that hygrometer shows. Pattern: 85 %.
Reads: 2 %
